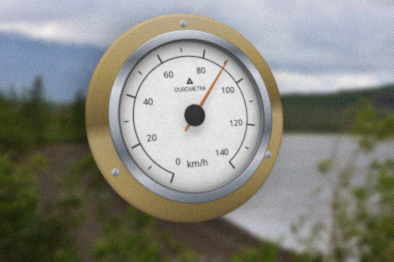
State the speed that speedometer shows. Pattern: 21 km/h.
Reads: 90 km/h
